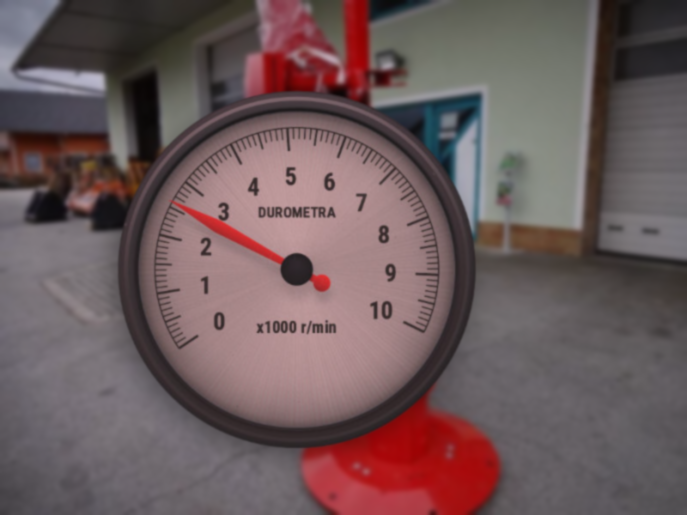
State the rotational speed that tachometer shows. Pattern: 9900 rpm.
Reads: 2600 rpm
